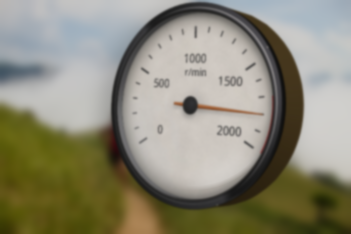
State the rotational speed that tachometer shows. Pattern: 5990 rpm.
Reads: 1800 rpm
